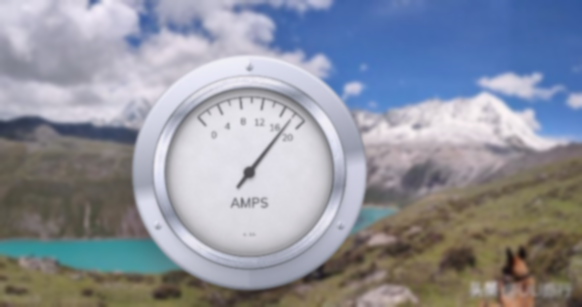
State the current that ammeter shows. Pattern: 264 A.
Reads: 18 A
